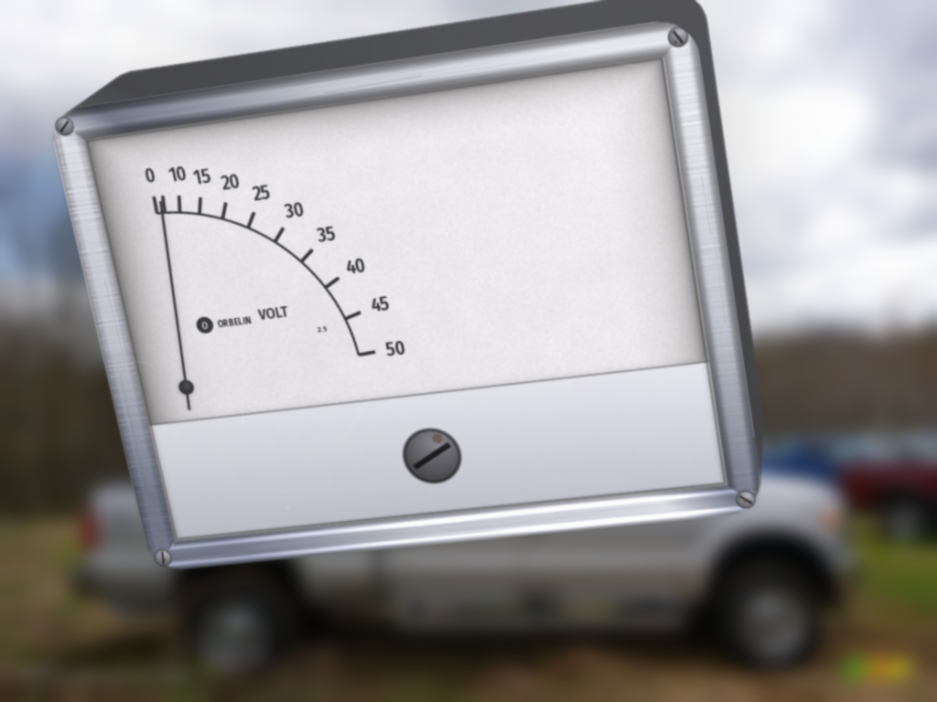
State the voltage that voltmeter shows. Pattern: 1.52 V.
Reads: 5 V
